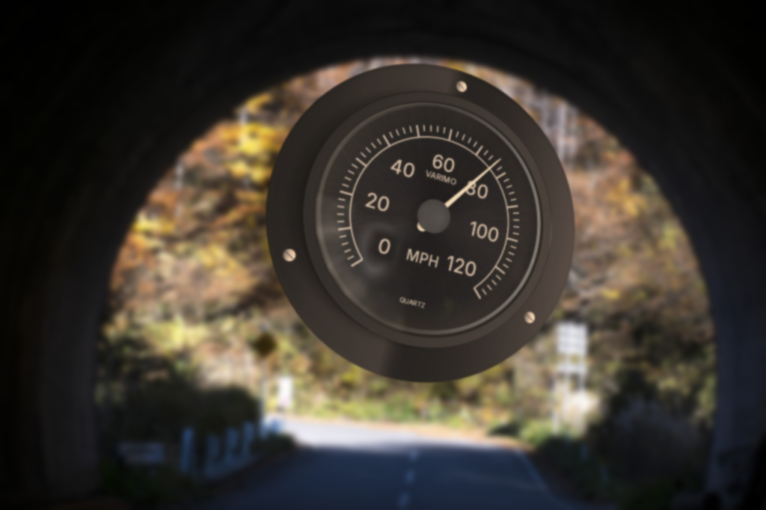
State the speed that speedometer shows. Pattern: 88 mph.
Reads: 76 mph
